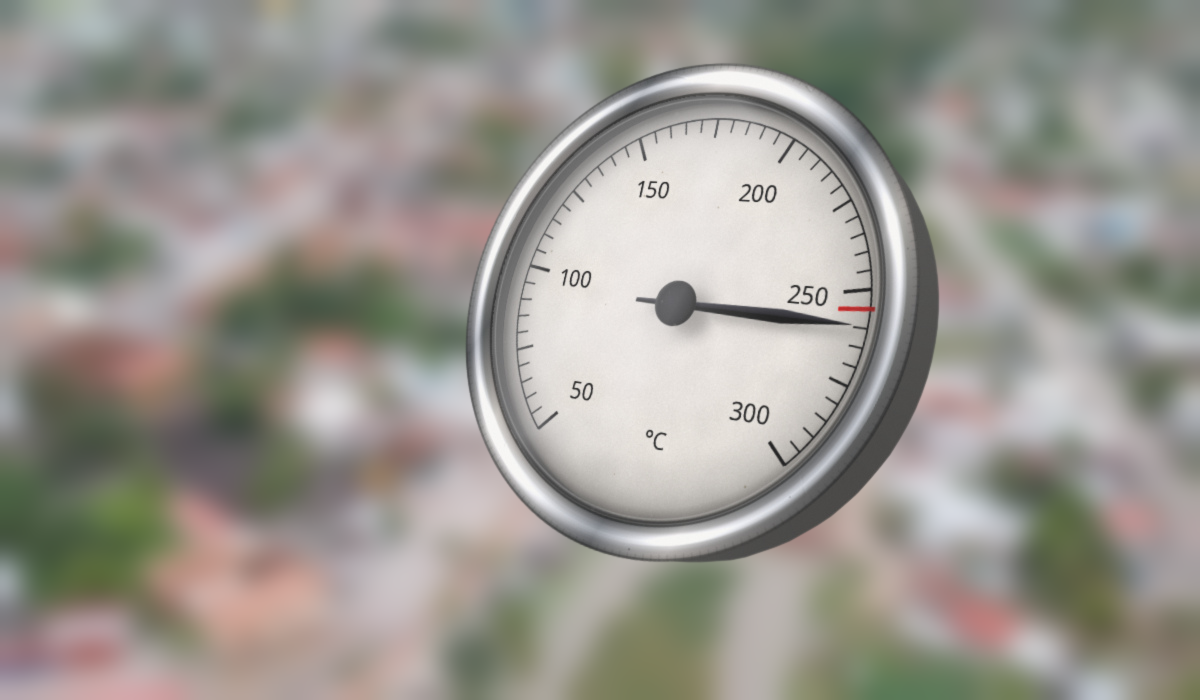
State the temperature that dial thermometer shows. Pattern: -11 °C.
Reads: 260 °C
